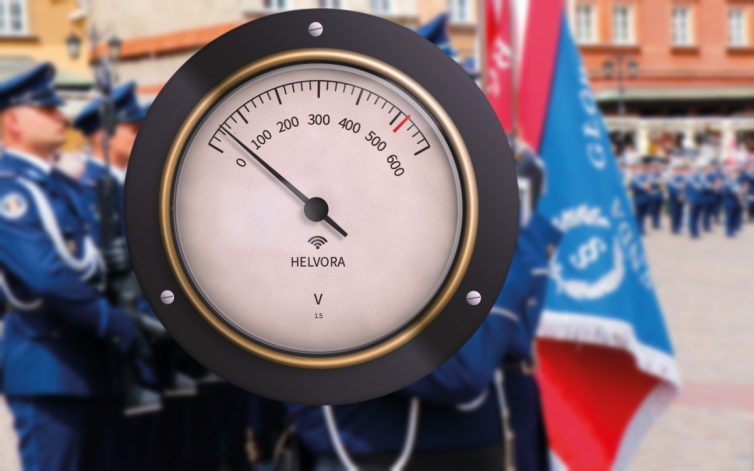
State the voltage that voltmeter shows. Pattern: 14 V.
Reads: 50 V
